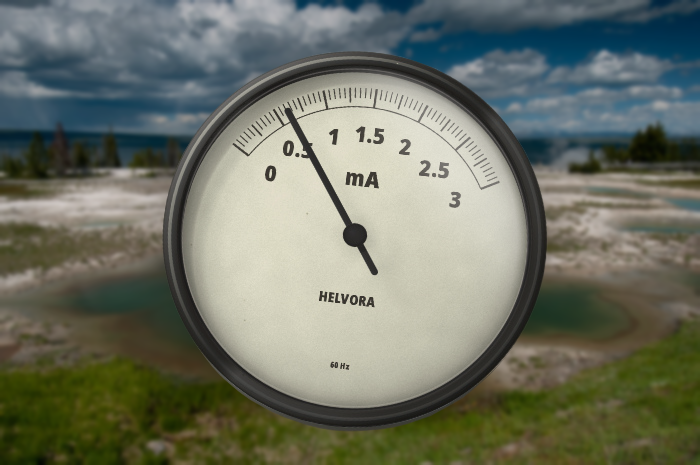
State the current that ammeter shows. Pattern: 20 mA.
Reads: 0.6 mA
